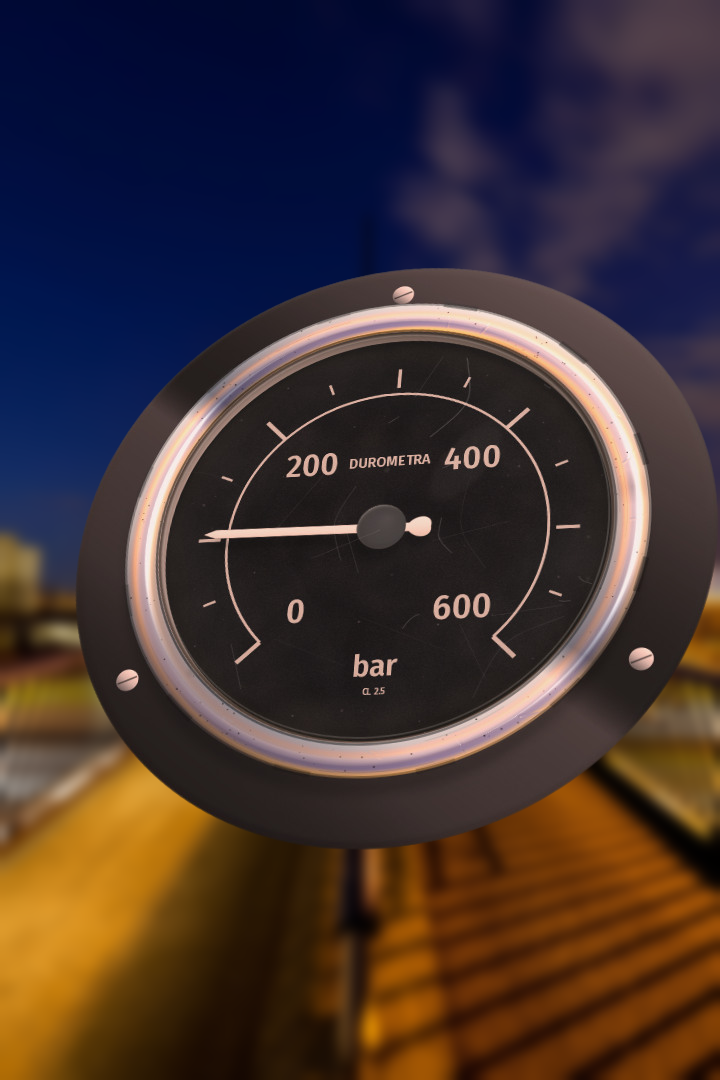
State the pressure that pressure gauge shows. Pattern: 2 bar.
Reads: 100 bar
